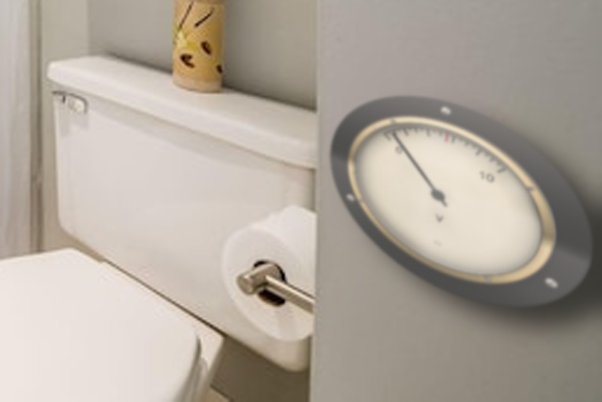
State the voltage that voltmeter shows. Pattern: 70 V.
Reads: 1 V
